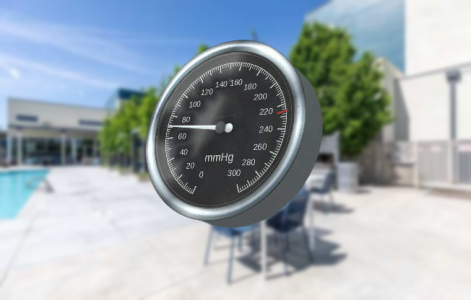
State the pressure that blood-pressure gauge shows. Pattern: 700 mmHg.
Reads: 70 mmHg
